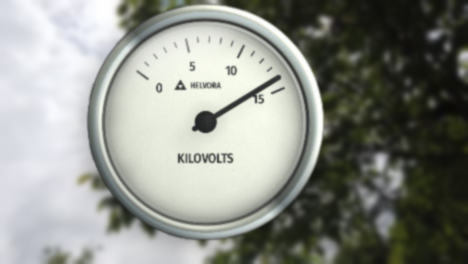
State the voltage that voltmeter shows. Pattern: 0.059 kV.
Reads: 14 kV
